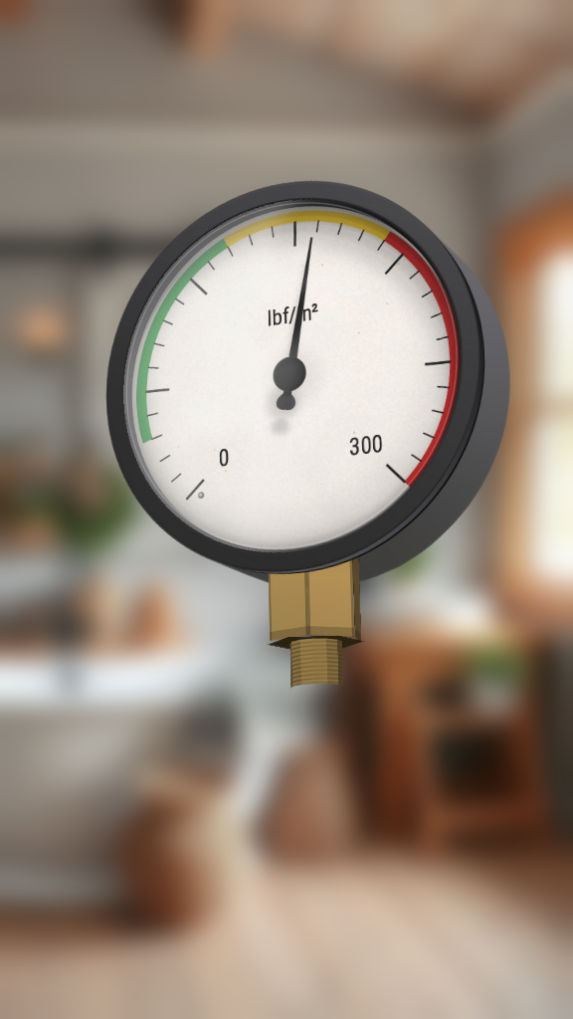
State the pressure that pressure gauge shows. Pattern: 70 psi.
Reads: 160 psi
